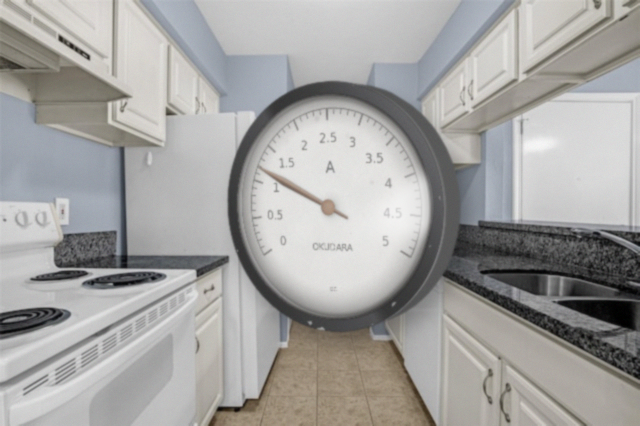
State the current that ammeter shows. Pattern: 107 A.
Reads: 1.2 A
